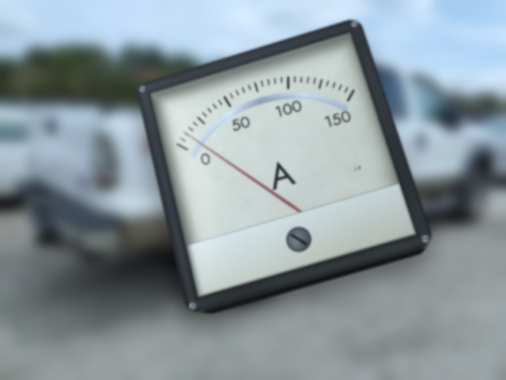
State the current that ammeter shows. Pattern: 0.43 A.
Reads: 10 A
